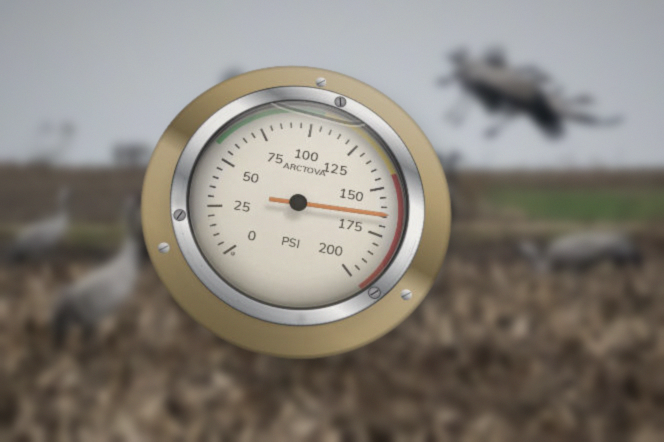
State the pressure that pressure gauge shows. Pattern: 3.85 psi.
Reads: 165 psi
